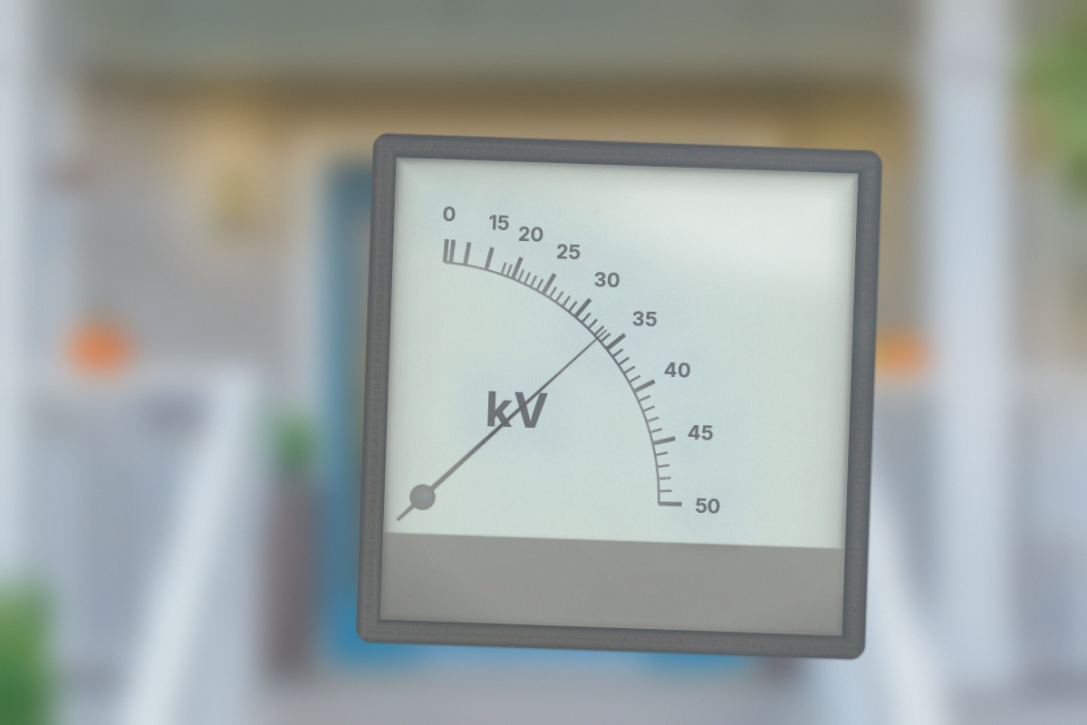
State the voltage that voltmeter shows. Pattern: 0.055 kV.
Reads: 33.5 kV
